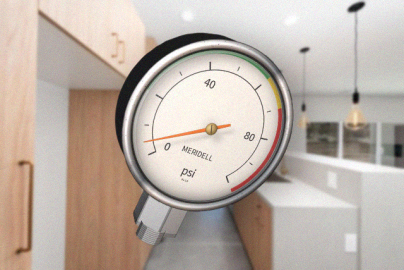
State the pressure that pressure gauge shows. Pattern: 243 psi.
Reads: 5 psi
